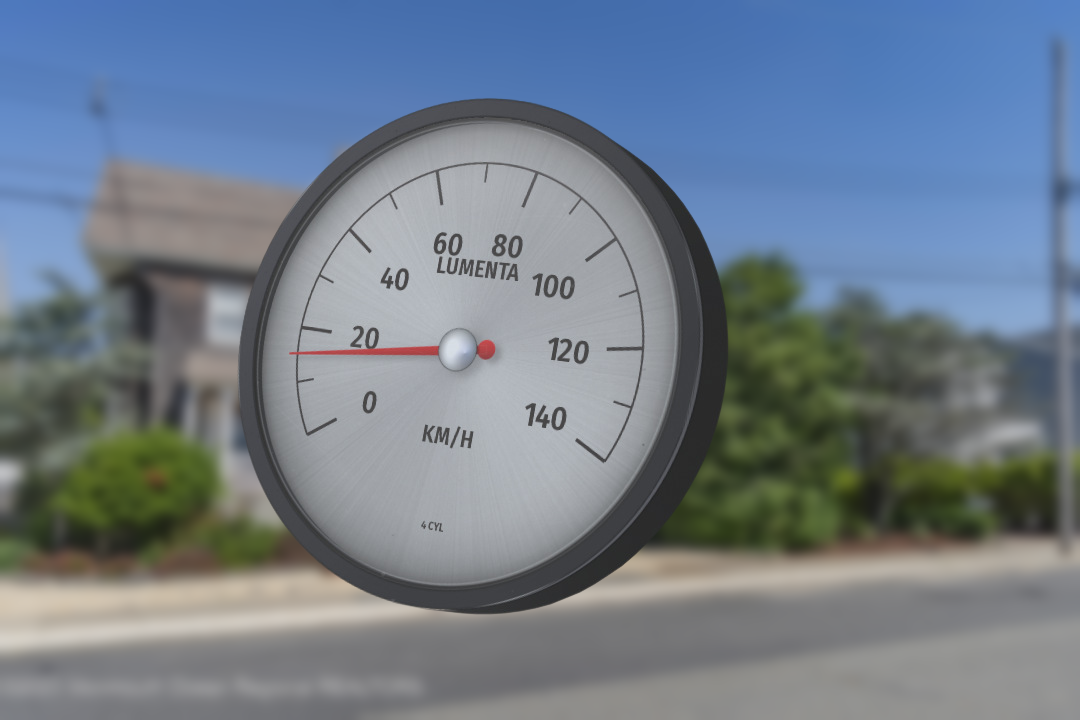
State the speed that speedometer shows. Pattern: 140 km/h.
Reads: 15 km/h
